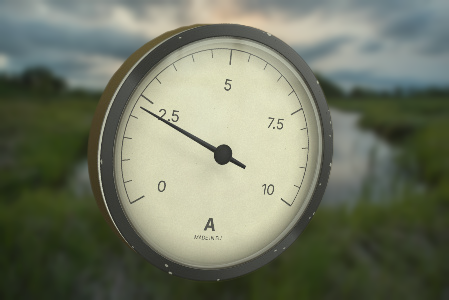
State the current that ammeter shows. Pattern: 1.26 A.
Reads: 2.25 A
